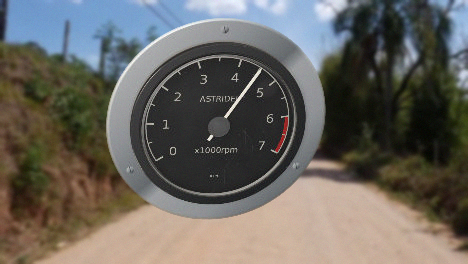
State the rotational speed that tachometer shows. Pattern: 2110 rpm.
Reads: 4500 rpm
